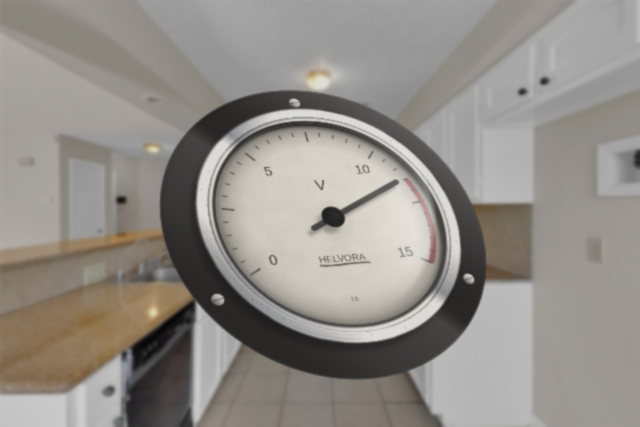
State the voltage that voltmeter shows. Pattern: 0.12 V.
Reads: 11.5 V
